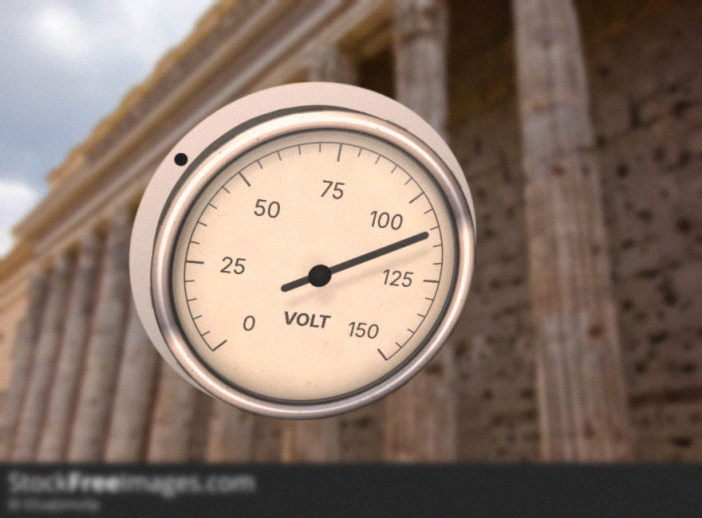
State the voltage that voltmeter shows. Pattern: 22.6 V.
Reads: 110 V
